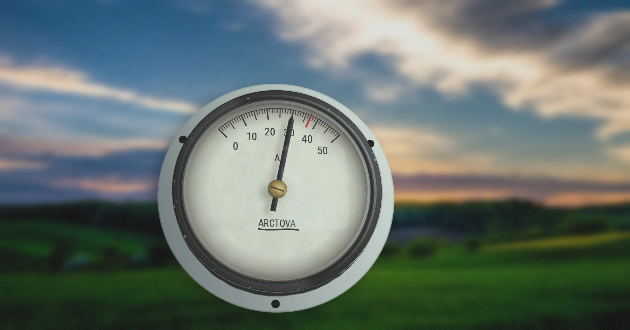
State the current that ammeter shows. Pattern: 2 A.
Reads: 30 A
